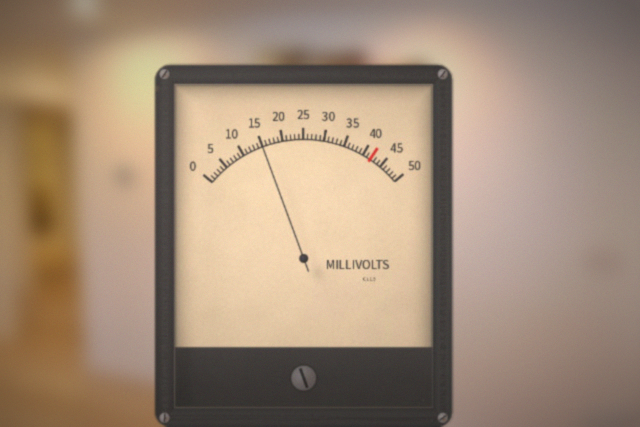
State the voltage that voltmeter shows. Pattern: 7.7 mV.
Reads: 15 mV
